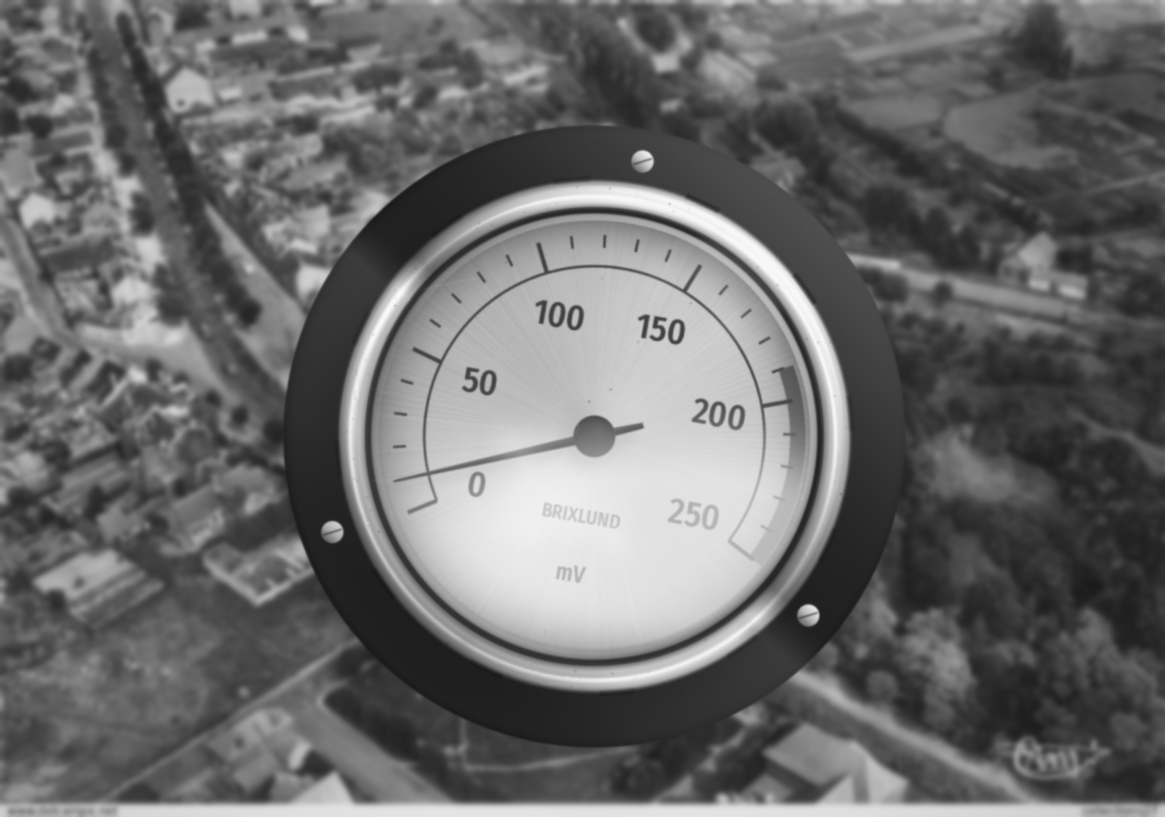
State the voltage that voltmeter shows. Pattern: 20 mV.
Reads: 10 mV
